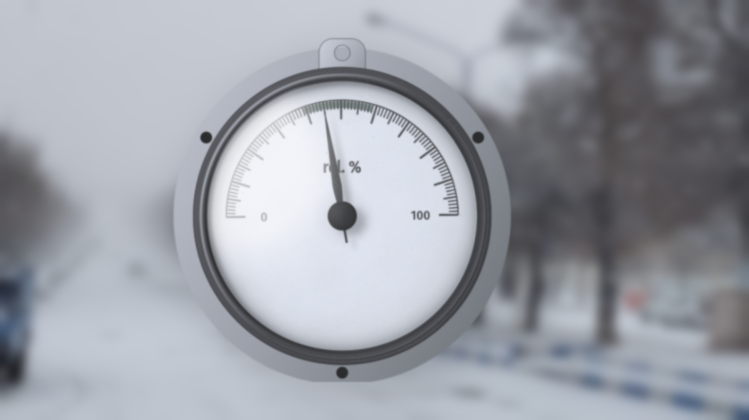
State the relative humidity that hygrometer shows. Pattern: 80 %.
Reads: 45 %
